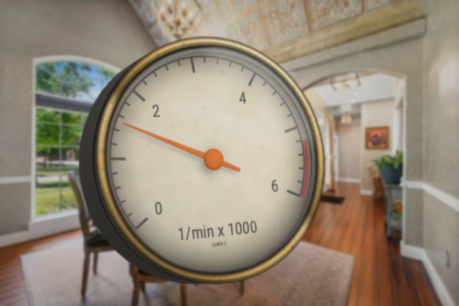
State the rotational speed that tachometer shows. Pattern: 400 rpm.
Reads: 1500 rpm
